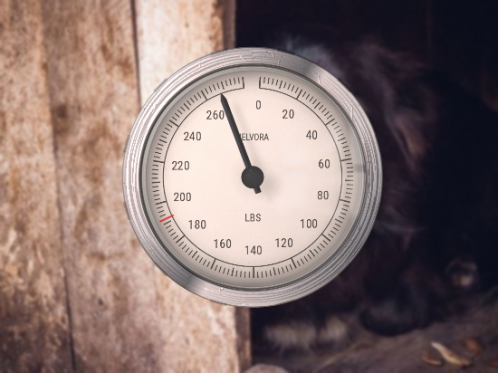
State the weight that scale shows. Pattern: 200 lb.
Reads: 268 lb
